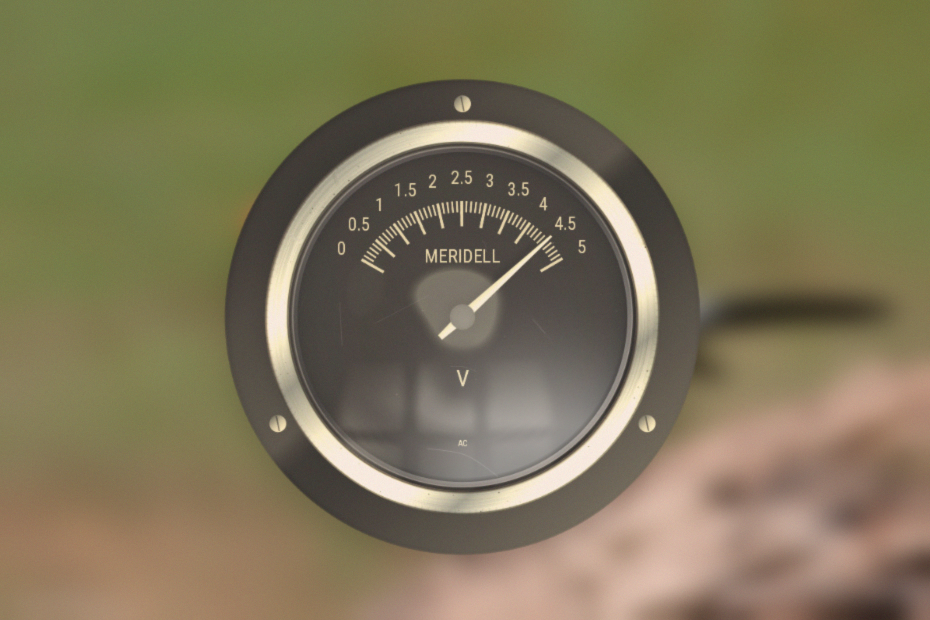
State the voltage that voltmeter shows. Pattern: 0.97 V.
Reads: 4.5 V
